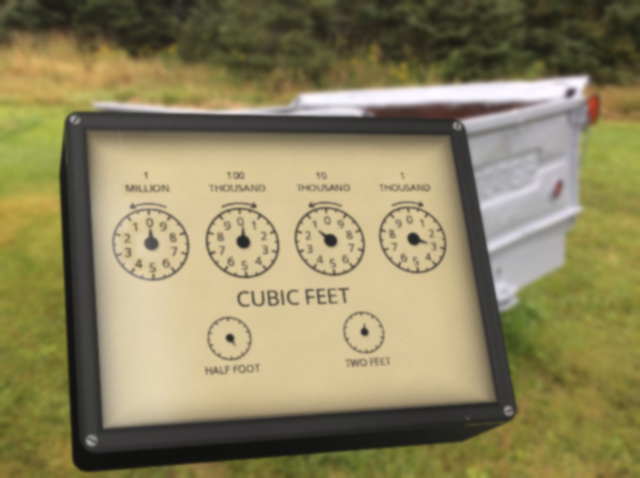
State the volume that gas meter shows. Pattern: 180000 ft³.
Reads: 1300 ft³
